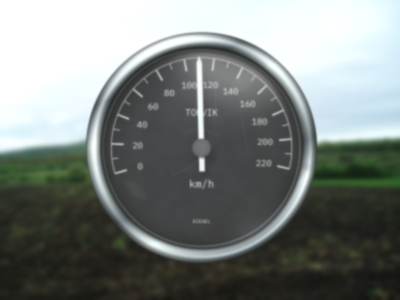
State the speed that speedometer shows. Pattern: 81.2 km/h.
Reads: 110 km/h
